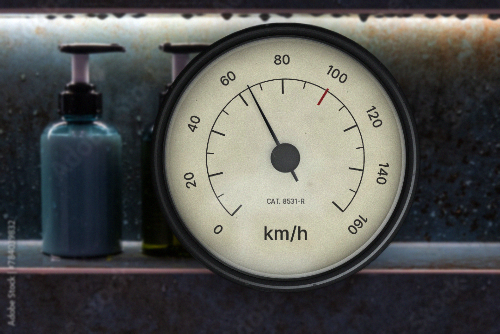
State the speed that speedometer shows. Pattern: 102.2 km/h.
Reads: 65 km/h
